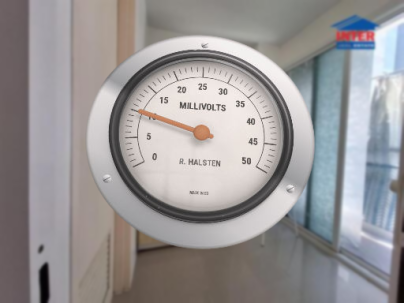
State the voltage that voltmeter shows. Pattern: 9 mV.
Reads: 10 mV
